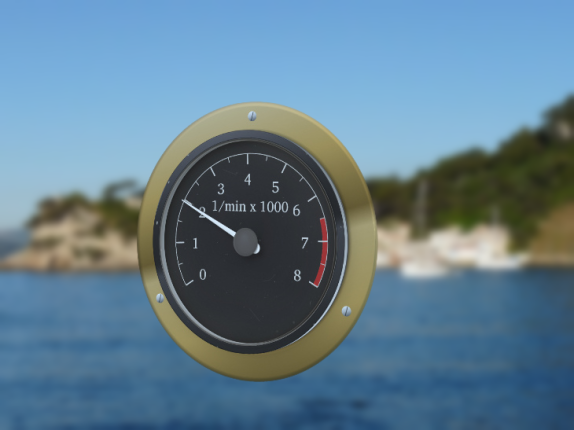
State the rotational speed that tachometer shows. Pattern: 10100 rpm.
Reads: 2000 rpm
